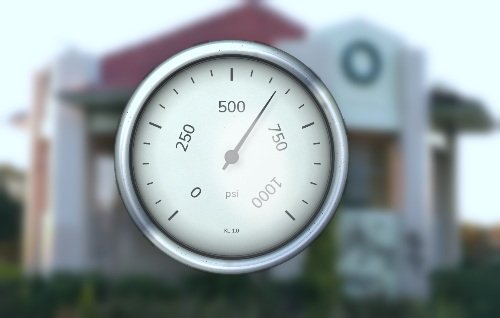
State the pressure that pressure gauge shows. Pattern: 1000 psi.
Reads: 625 psi
